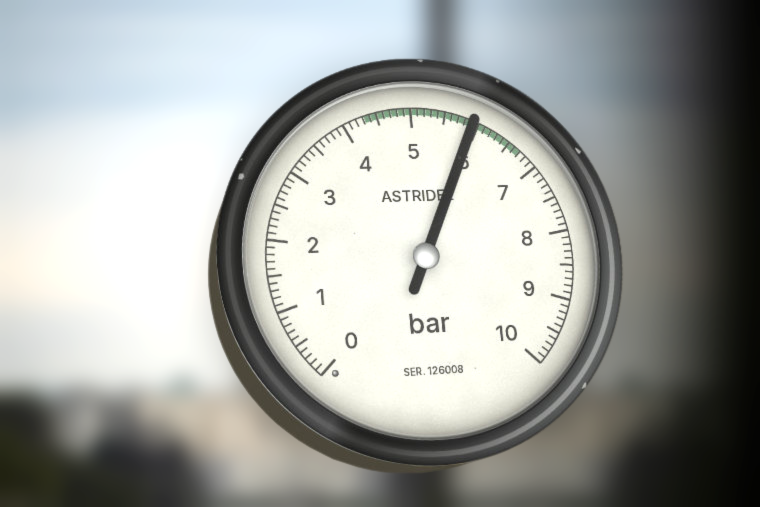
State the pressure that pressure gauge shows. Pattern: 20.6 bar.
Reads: 5.9 bar
